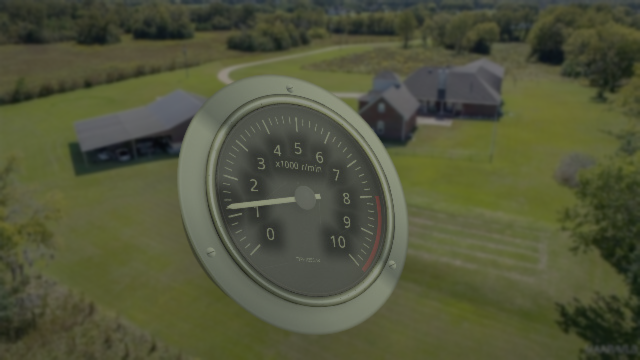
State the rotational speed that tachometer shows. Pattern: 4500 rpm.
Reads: 1200 rpm
